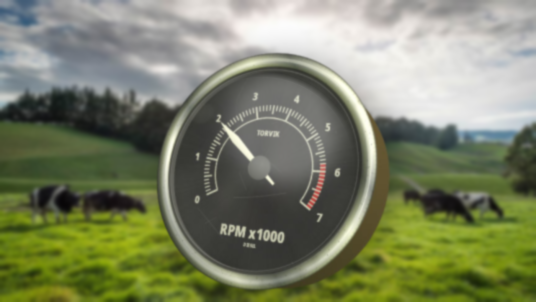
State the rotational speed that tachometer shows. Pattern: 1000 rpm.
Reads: 2000 rpm
